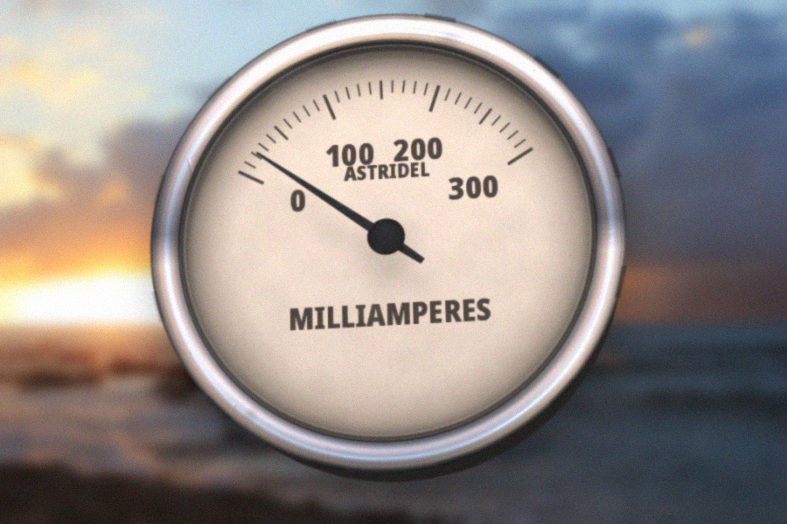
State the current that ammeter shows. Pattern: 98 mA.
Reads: 20 mA
